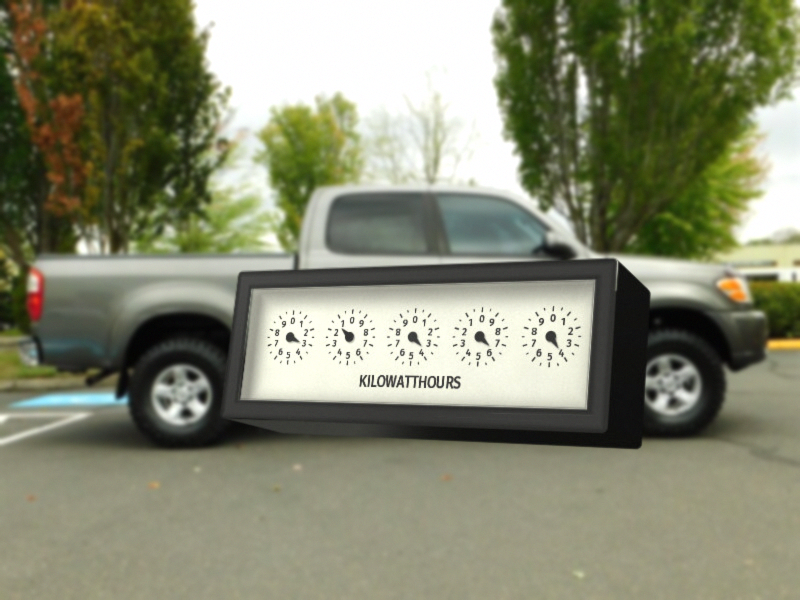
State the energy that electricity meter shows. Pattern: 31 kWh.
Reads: 31364 kWh
